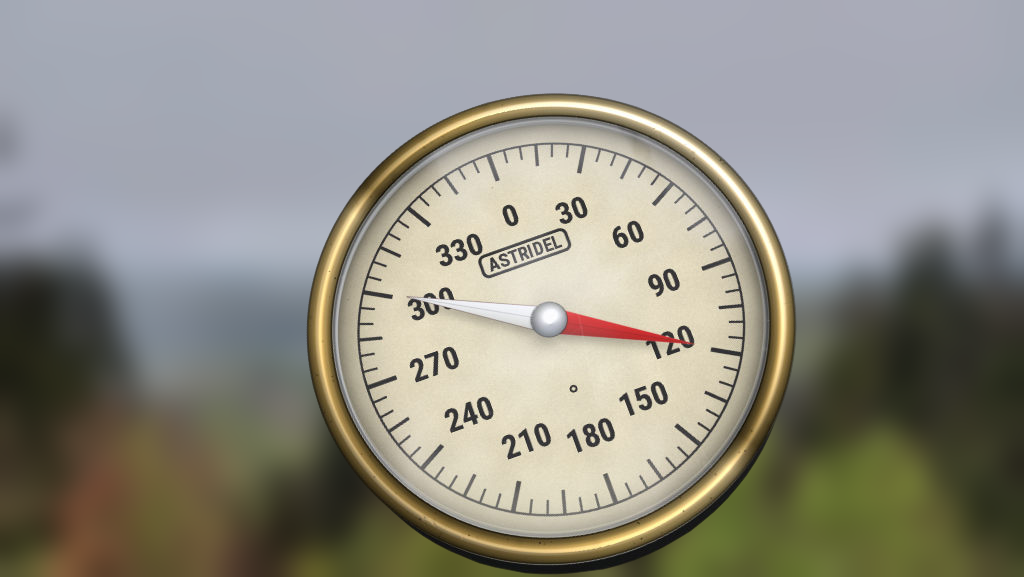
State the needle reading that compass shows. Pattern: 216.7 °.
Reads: 120 °
